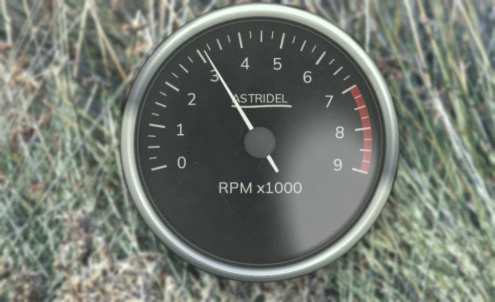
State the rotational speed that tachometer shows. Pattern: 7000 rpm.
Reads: 3125 rpm
